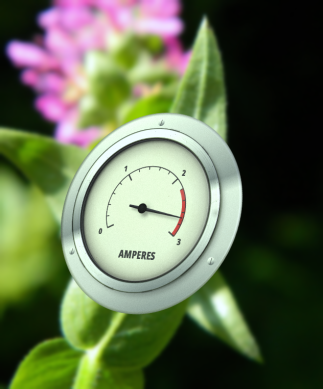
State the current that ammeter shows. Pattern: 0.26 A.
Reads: 2.7 A
